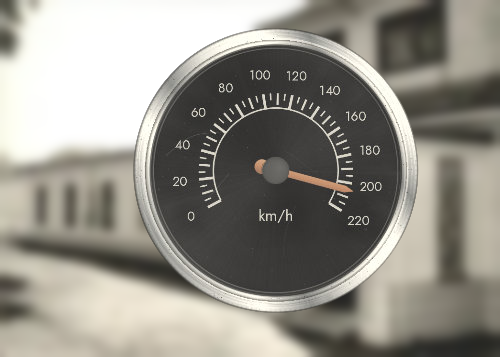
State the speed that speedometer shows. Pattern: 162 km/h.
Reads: 205 km/h
